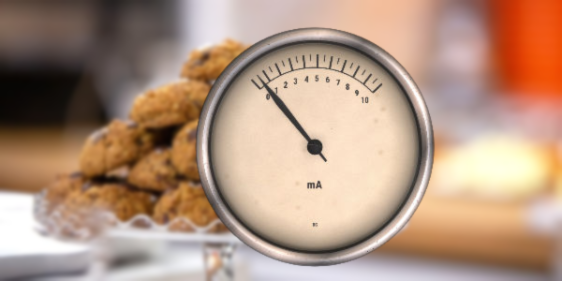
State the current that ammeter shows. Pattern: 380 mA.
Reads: 0.5 mA
